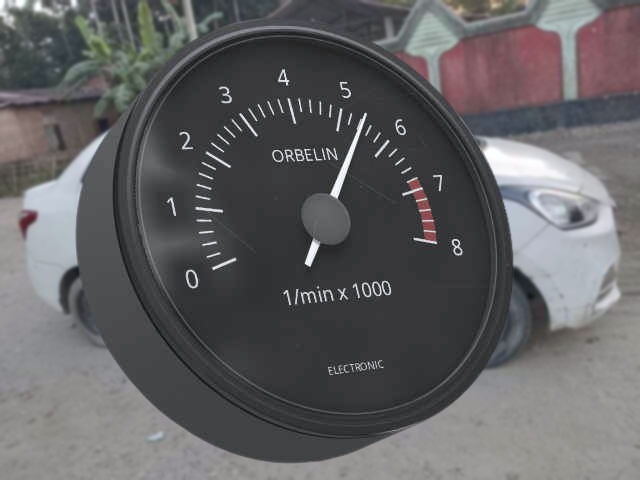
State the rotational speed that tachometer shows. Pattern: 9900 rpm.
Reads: 5400 rpm
